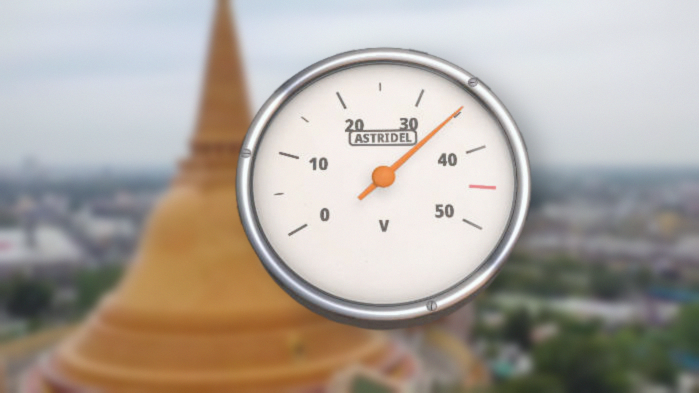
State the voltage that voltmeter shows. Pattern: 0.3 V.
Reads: 35 V
